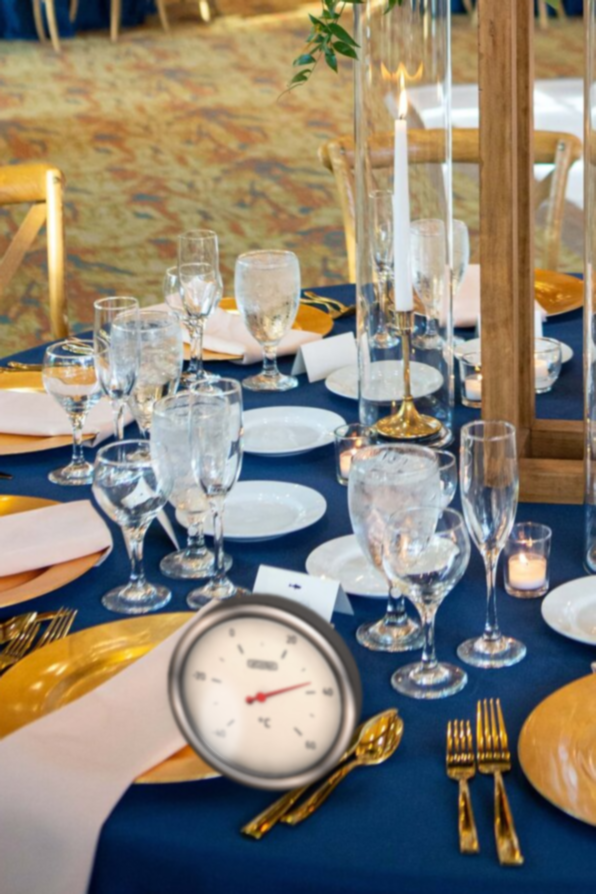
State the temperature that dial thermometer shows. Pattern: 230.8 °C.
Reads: 35 °C
